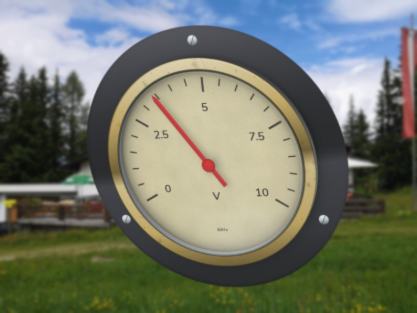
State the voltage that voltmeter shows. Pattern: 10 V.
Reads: 3.5 V
